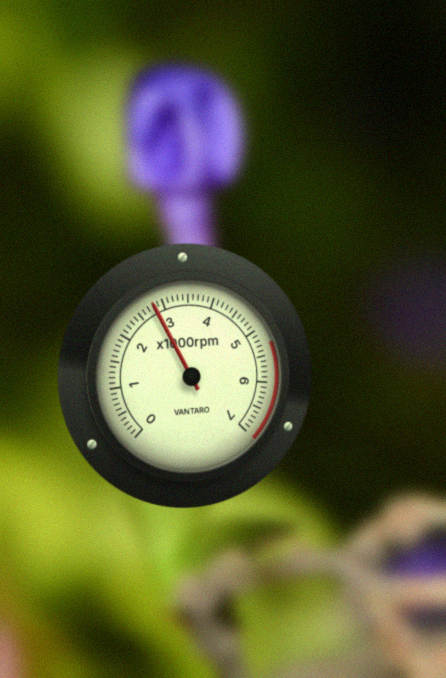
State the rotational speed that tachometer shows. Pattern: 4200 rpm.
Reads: 2800 rpm
